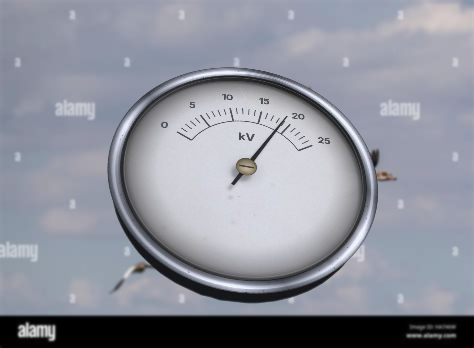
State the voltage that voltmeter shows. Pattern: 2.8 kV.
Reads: 19 kV
